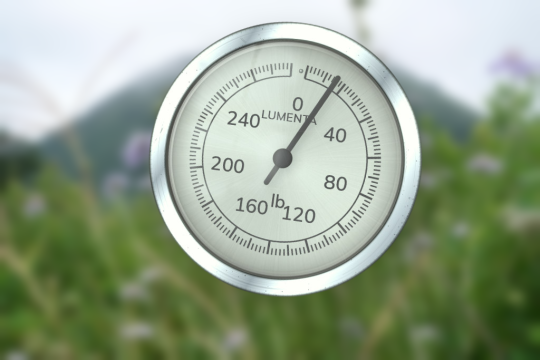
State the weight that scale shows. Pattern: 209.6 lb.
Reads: 16 lb
